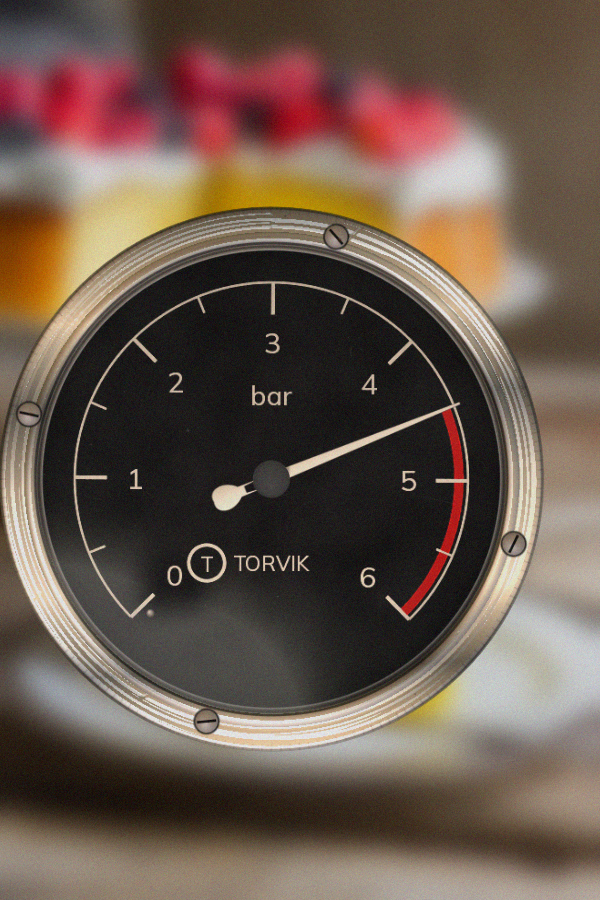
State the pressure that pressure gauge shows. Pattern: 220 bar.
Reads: 4.5 bar
